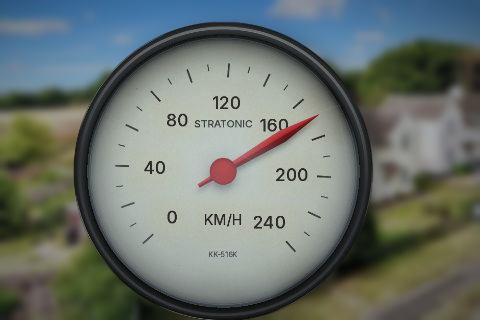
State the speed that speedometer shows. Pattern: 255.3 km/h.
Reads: 170 km/h
